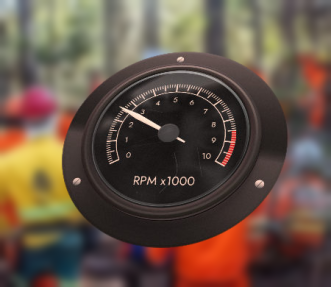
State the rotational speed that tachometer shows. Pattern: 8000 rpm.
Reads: 2500 rpm
